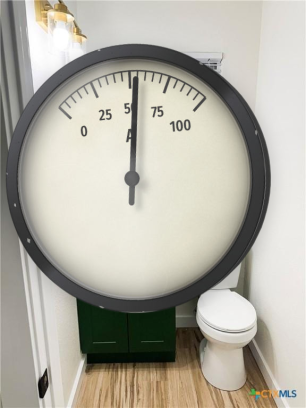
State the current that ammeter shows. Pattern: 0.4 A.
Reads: 55 A
